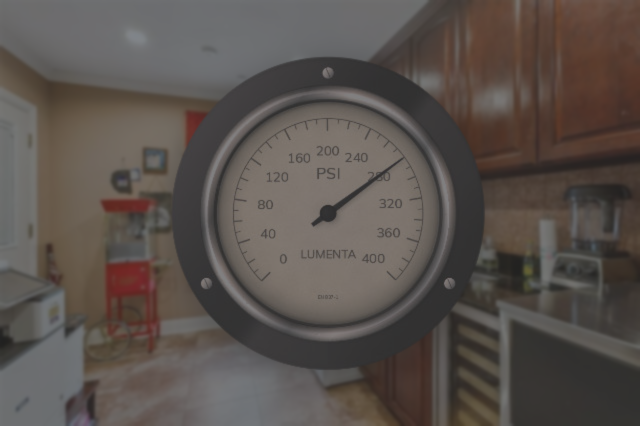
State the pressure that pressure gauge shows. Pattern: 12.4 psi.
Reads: 280 psi
